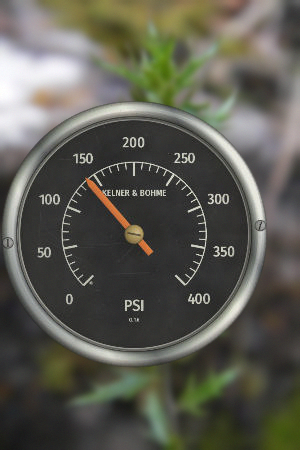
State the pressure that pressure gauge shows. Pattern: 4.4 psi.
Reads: 140 psi
